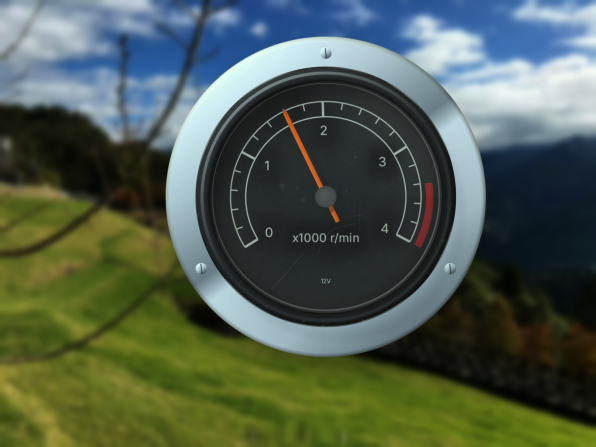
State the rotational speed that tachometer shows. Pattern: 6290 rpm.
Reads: 1600 rpm
